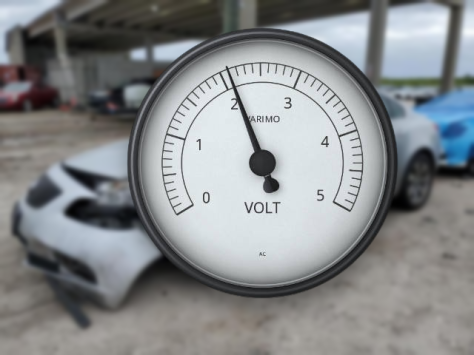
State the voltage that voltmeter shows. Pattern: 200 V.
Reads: 2.1 V
